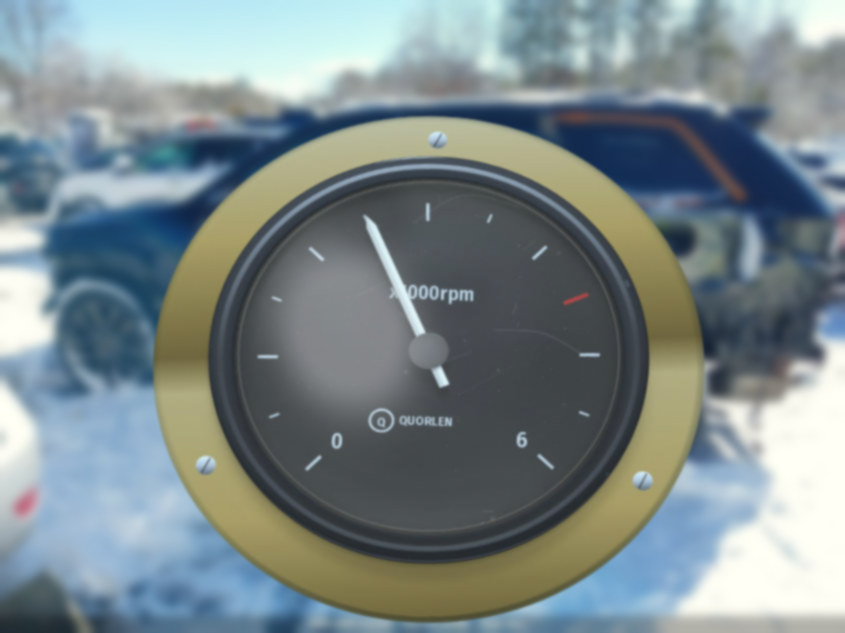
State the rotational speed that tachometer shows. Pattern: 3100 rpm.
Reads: 2500 rpm
